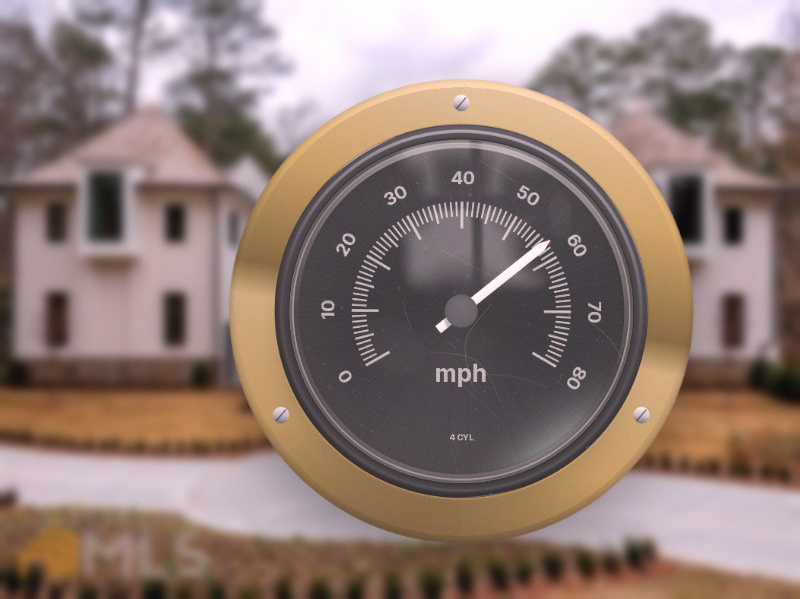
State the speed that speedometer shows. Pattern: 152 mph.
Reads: 57 mph
